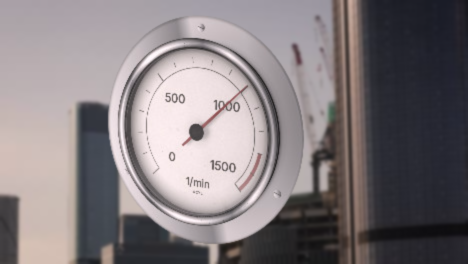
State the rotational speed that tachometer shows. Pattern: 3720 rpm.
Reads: 1000 rpm
